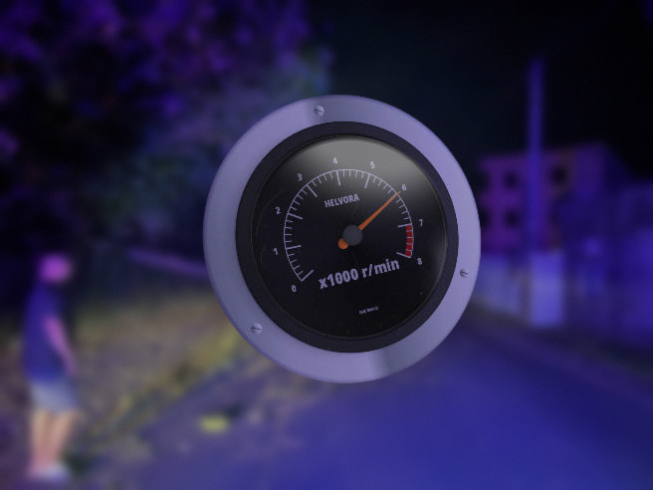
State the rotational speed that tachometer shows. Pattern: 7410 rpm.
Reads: 6000 rpm
